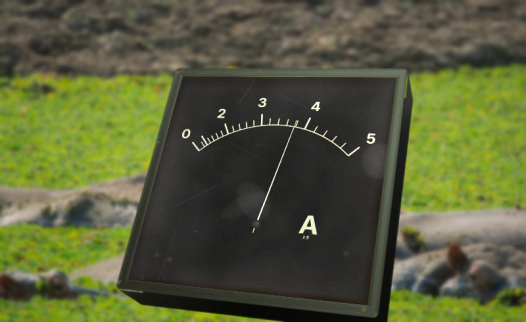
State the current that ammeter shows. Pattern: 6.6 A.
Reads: 3.8 A
